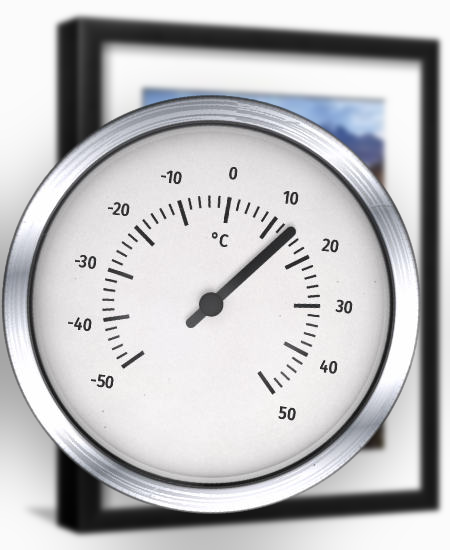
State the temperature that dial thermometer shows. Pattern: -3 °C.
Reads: 14 °C
